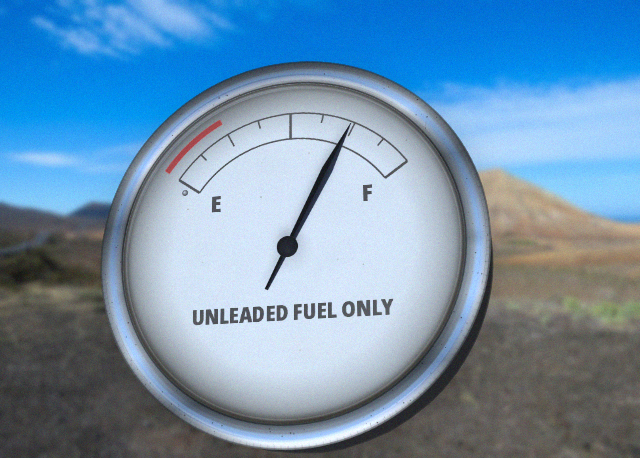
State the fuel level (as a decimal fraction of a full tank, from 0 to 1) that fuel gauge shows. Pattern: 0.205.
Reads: 0.75
